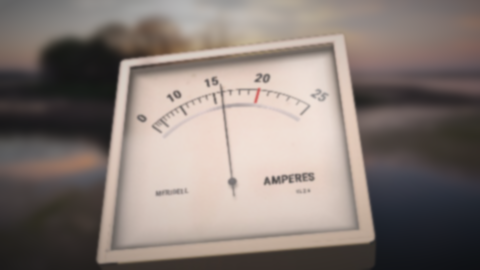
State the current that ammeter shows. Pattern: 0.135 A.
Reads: 16 A
